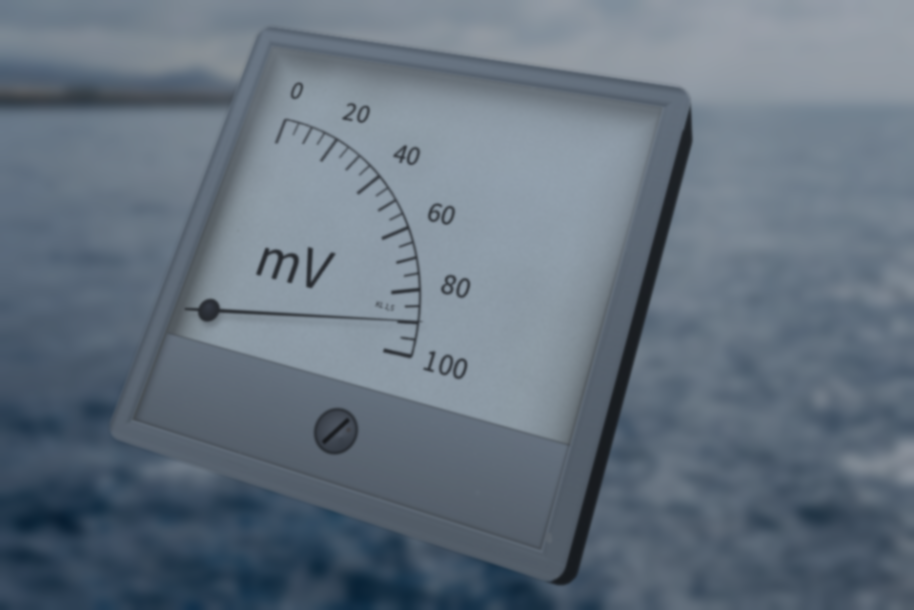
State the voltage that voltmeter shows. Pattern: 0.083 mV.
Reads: 90 mV
